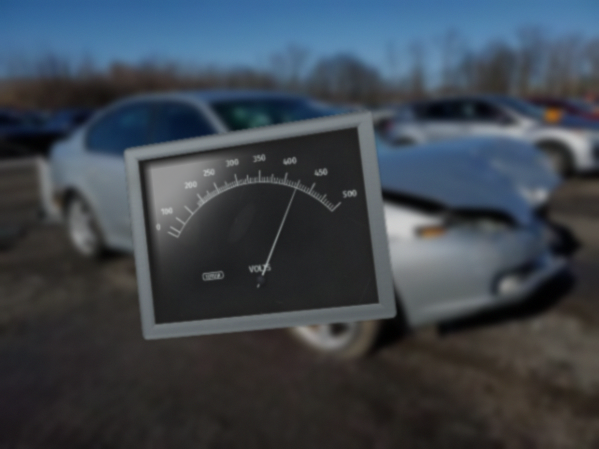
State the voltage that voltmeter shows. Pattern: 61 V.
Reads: 425 V
